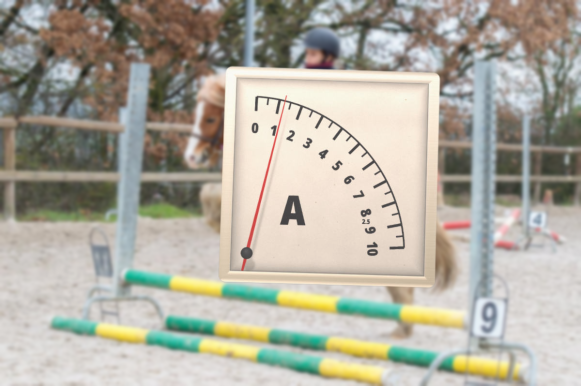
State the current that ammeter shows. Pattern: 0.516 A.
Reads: 1.25 A
